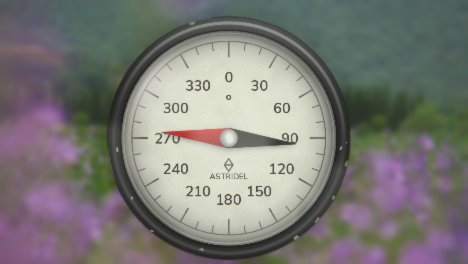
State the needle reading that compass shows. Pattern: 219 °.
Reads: 275 °
